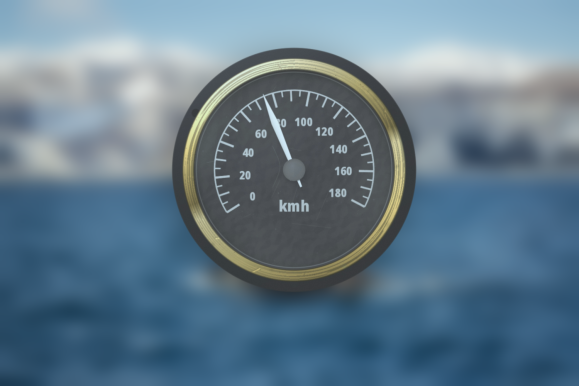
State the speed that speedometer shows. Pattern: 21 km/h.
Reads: 75 km/h
